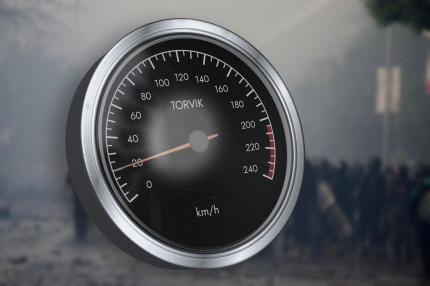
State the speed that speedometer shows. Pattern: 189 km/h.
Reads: 20 km/h
